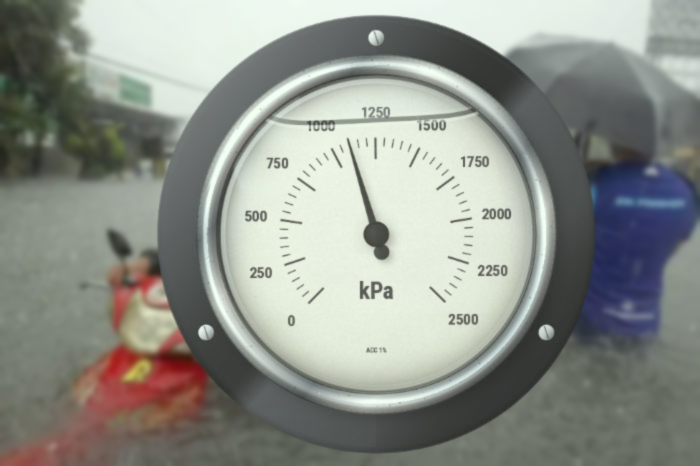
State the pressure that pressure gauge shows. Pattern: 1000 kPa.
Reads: 1100 kPa
